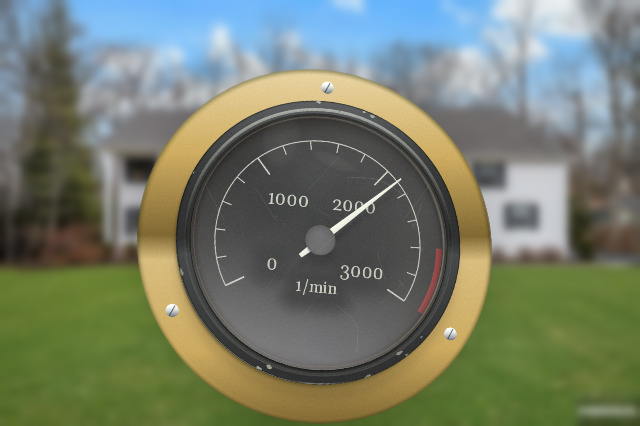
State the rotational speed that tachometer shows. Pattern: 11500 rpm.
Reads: 2100 rpm
